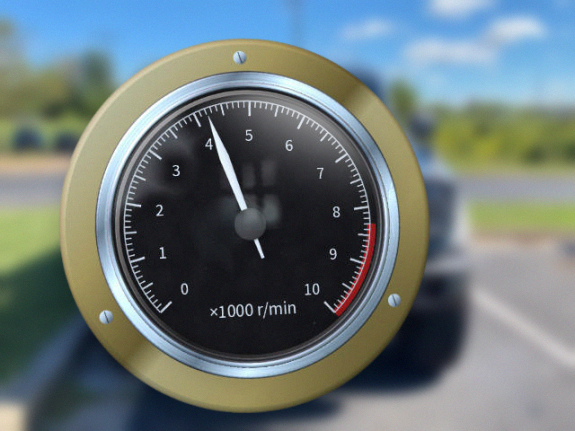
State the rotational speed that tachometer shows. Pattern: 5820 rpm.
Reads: 4200 rpm
